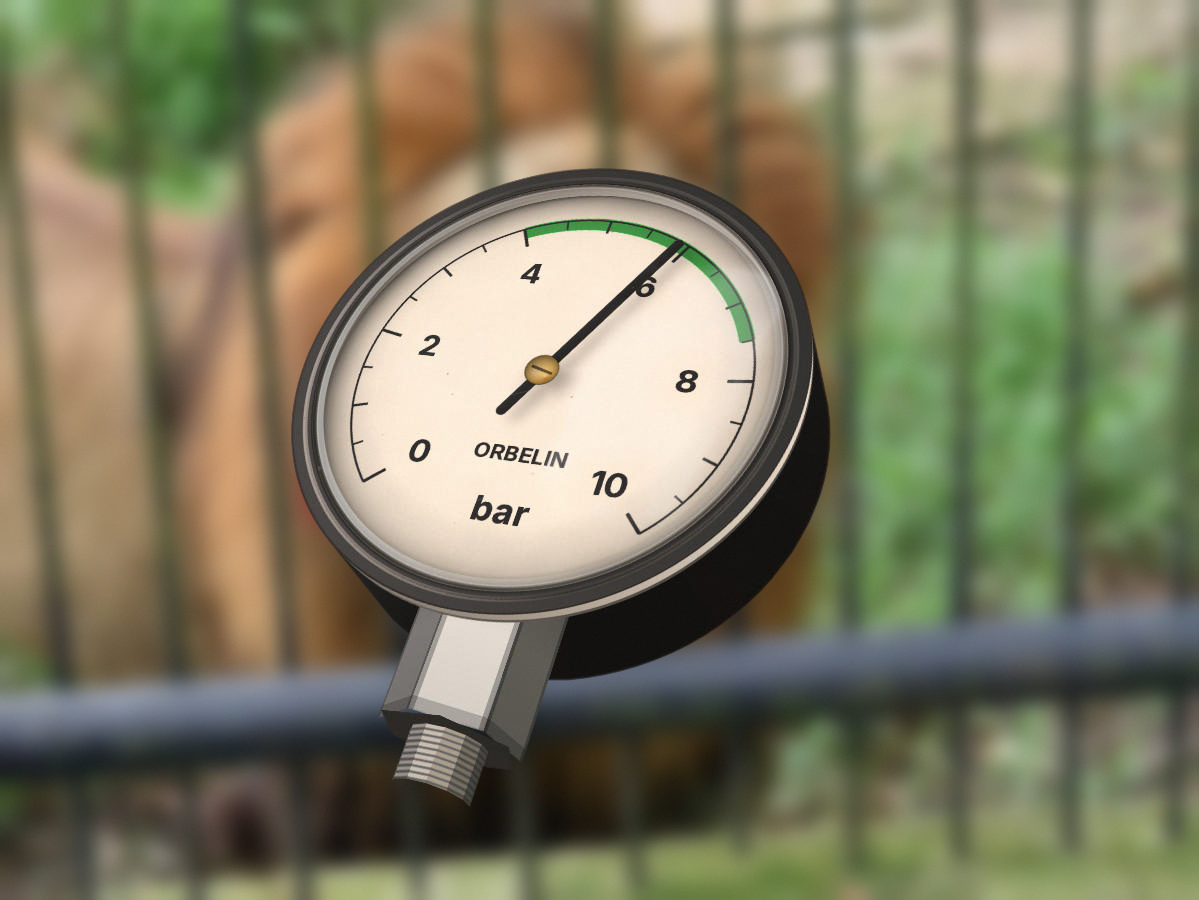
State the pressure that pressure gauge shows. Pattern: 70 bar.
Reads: 6 bar
